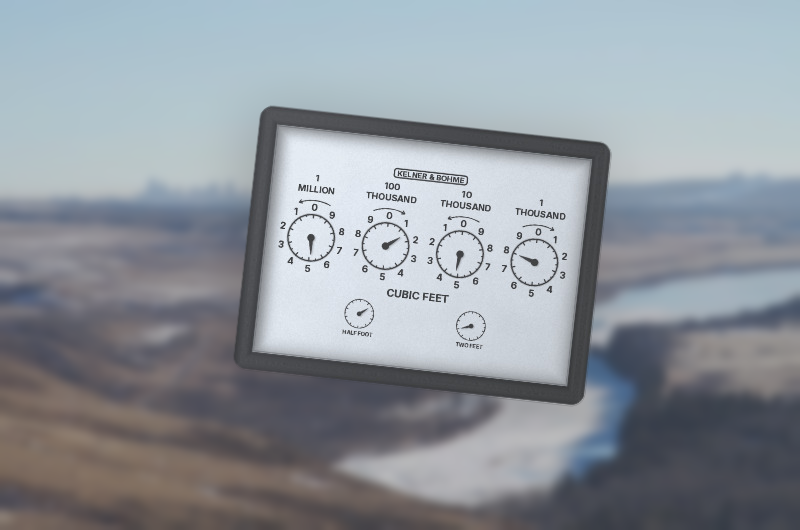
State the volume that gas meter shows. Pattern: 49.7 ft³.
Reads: 514800 ft³
